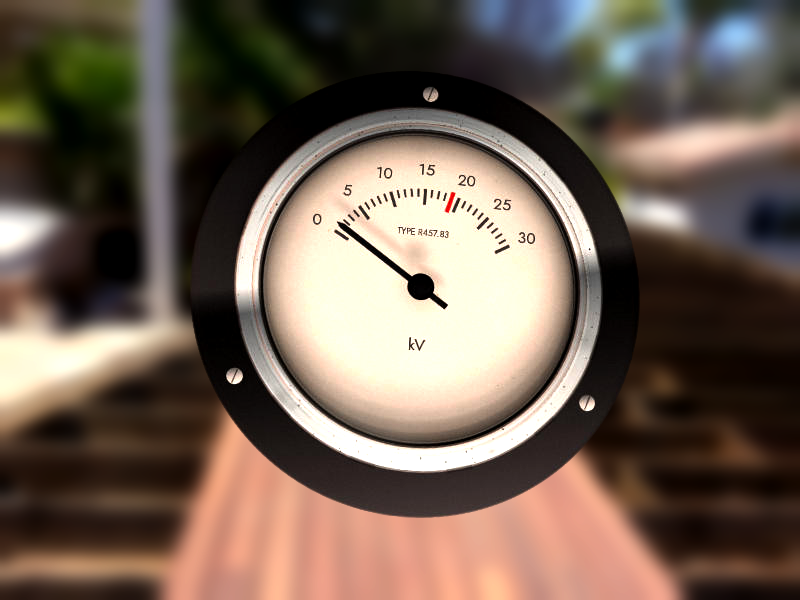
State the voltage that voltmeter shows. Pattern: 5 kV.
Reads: 1 kV
